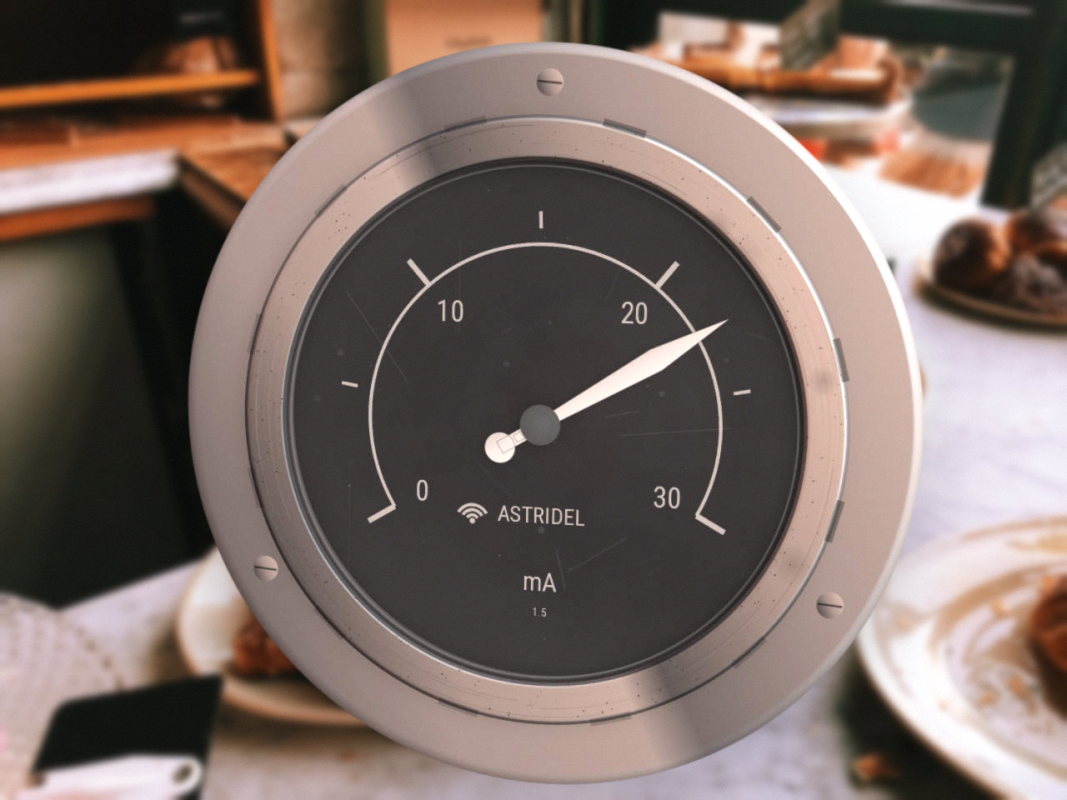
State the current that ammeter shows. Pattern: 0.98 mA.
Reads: 22.5 mA
